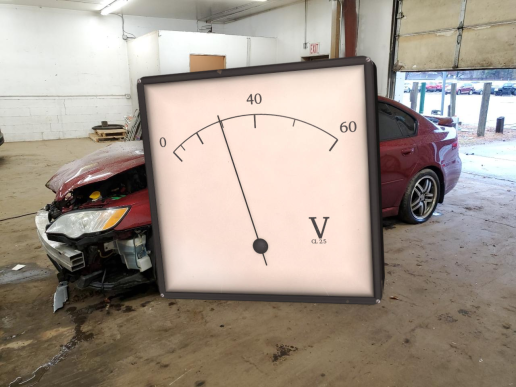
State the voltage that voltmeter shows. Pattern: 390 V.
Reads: 30 V
